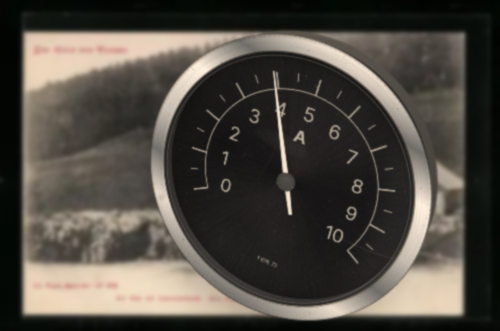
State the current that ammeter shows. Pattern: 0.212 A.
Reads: 4 A
